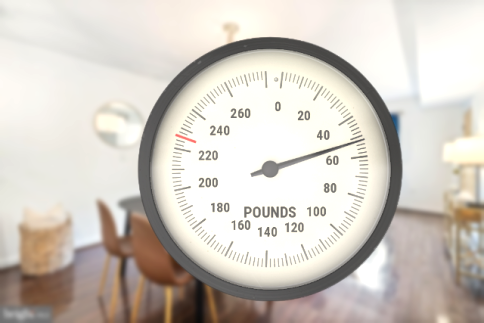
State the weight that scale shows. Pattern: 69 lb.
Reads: 52 lb
